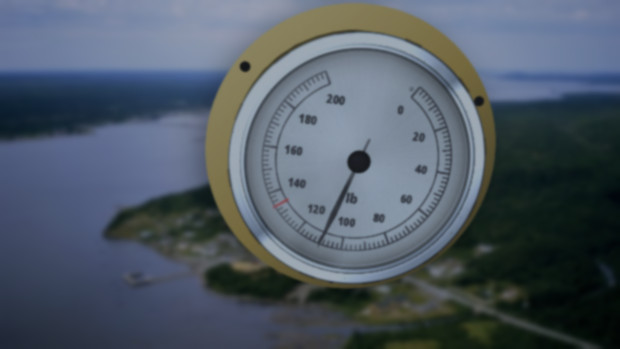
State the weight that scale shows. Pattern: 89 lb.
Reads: 110 lb
